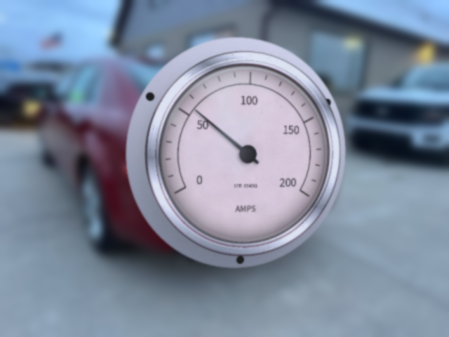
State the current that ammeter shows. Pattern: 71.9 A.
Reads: 55 A
